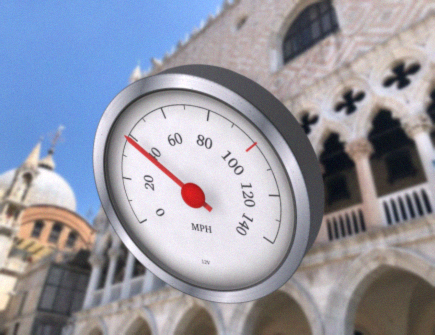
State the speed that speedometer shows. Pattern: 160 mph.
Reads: 40 mph
